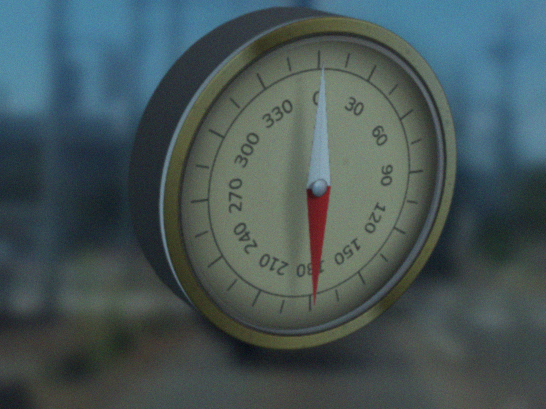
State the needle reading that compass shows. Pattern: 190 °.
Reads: 180 °
